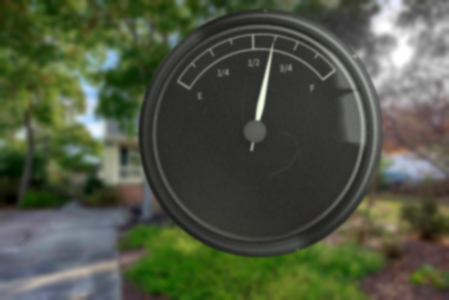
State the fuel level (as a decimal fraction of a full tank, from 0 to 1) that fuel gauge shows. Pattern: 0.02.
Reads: 0.625
